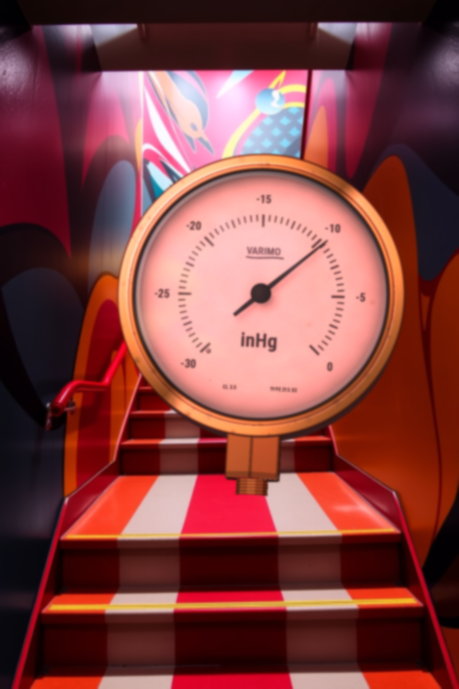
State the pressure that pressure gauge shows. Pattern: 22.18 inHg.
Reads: -9.5 inHg
